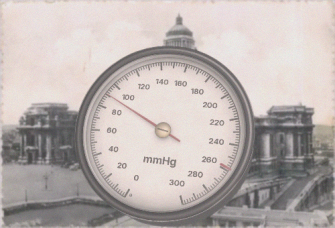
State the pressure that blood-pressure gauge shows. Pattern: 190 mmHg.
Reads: 90 mmHg
